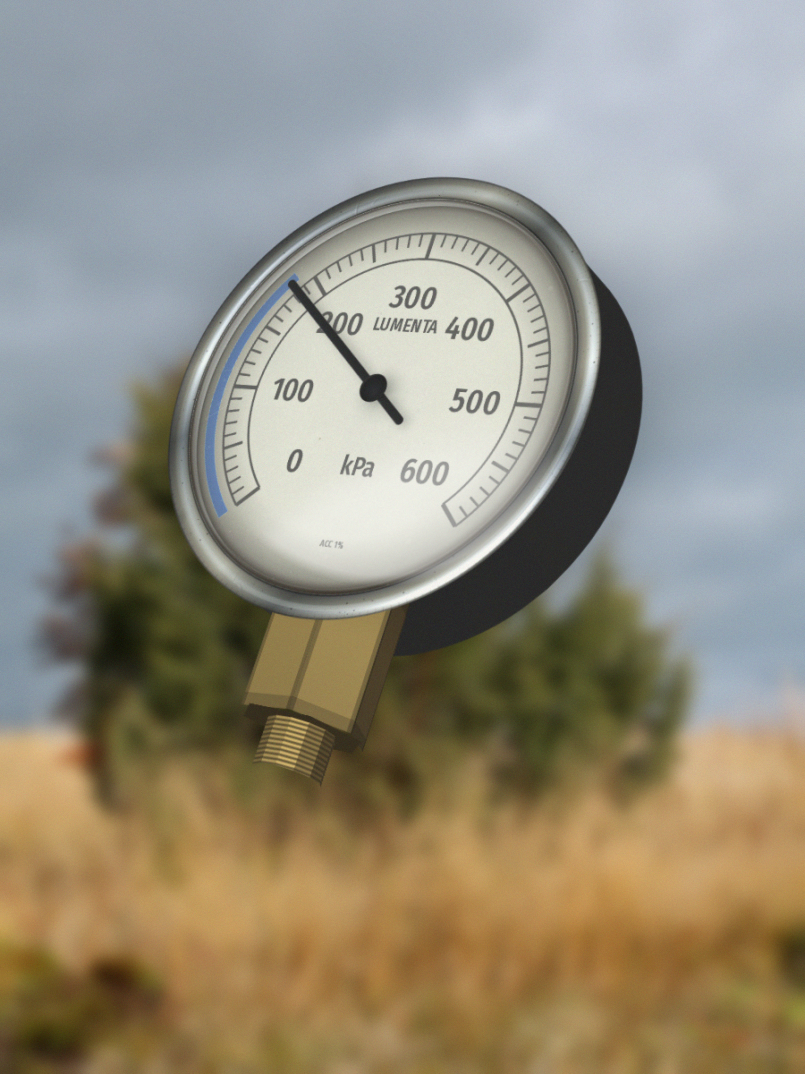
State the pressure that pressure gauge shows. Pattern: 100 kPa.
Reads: 185 kPa
